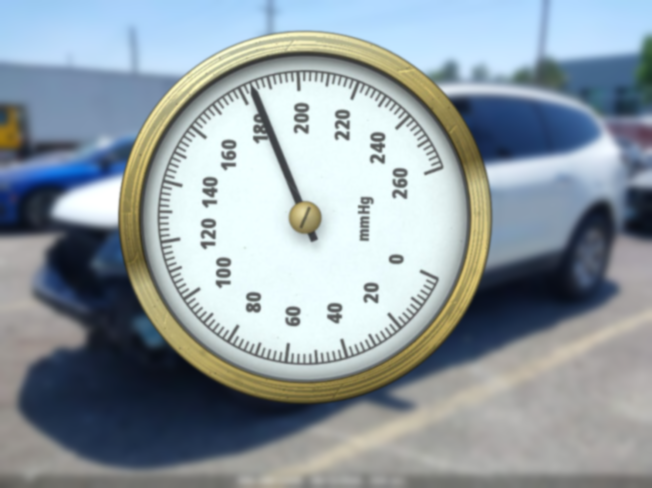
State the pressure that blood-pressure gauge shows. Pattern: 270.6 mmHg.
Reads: 184 mmHg
